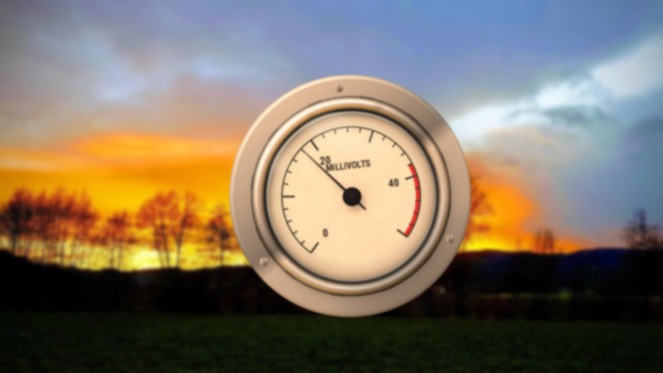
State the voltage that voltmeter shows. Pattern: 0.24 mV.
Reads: 18 mV
